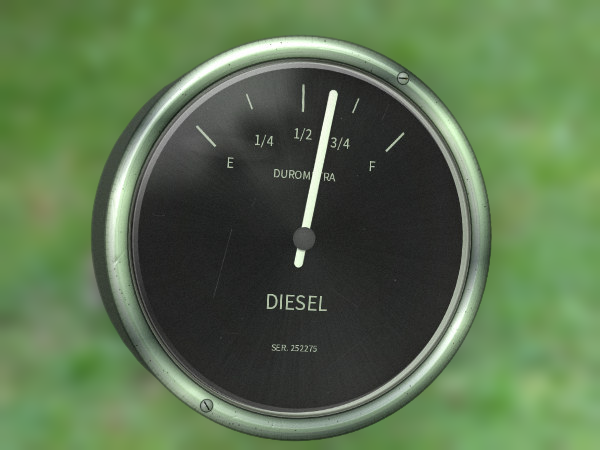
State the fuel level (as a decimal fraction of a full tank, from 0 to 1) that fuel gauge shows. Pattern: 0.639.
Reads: 0.625
